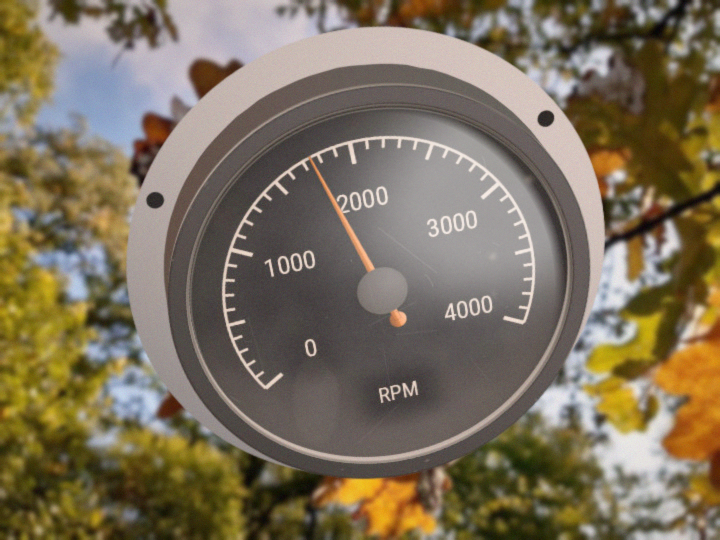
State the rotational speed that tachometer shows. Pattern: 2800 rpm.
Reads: 1750 rpm
